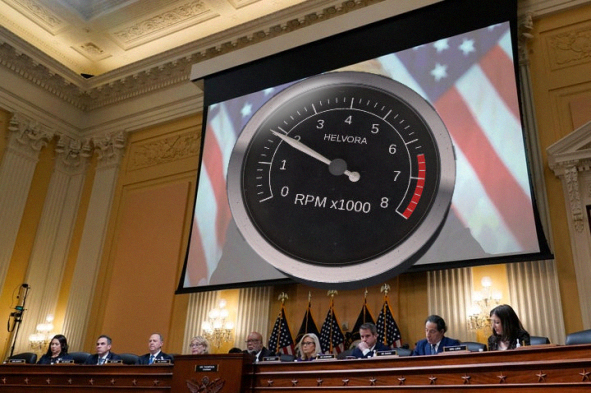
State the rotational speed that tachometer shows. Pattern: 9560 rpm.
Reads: 1800 rpm
